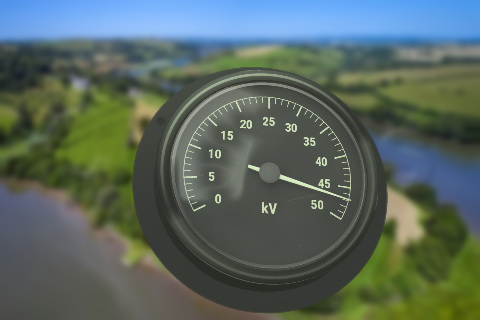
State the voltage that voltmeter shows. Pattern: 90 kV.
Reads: 47 kV
